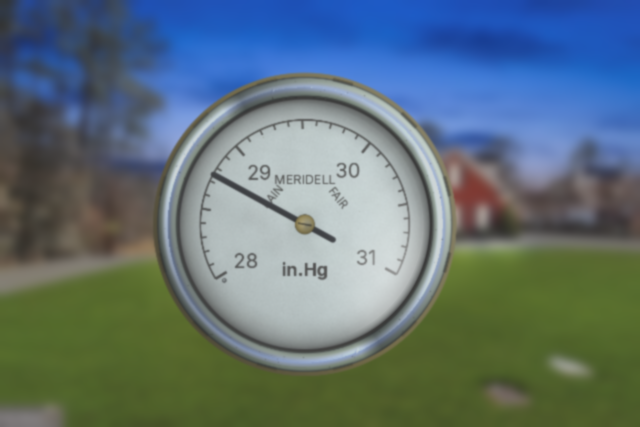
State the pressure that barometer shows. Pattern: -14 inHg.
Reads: 28.75 inHg
